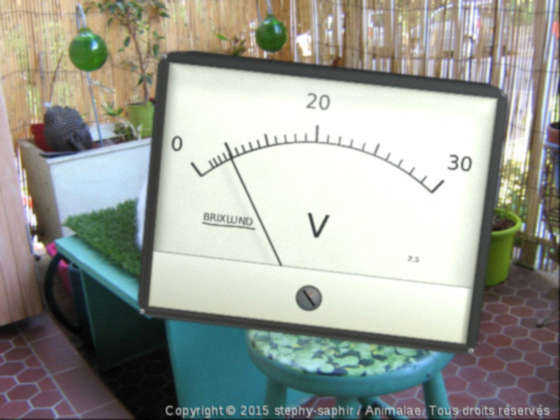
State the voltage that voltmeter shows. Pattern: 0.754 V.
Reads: 10 V
